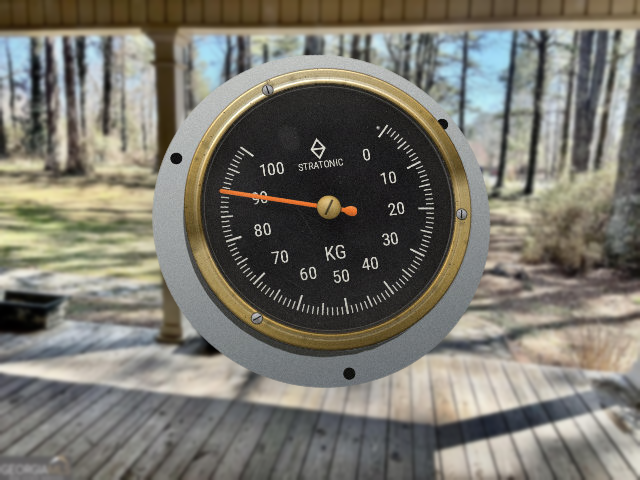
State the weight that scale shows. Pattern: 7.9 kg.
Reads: 90 kg
